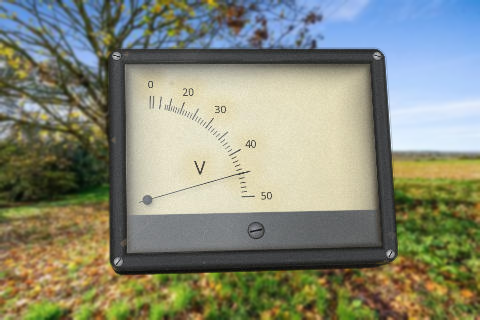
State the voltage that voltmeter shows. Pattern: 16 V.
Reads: 45 V
